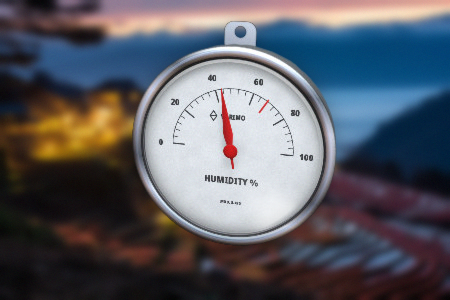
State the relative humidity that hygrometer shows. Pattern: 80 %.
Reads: 44 %
